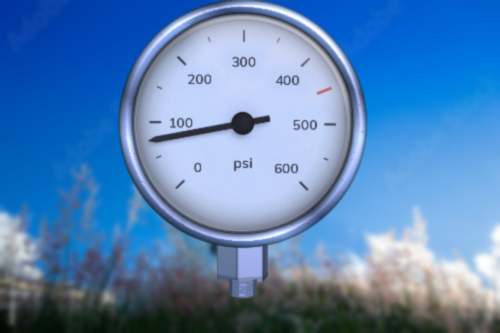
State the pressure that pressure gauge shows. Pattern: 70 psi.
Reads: 75 psi
